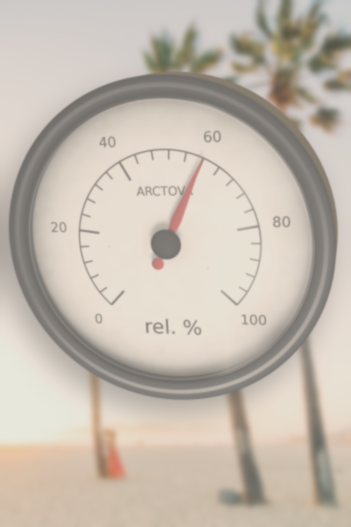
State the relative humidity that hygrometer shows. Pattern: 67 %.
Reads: 60 %
